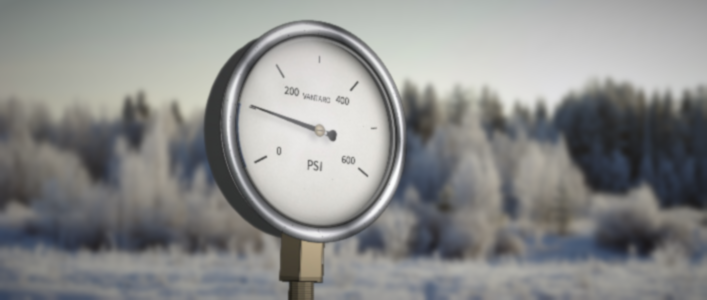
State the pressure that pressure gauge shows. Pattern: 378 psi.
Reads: 100 psi
